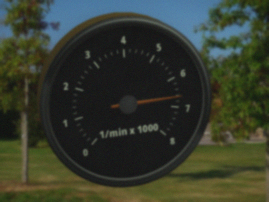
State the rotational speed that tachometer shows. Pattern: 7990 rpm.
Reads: 6600 rpm
